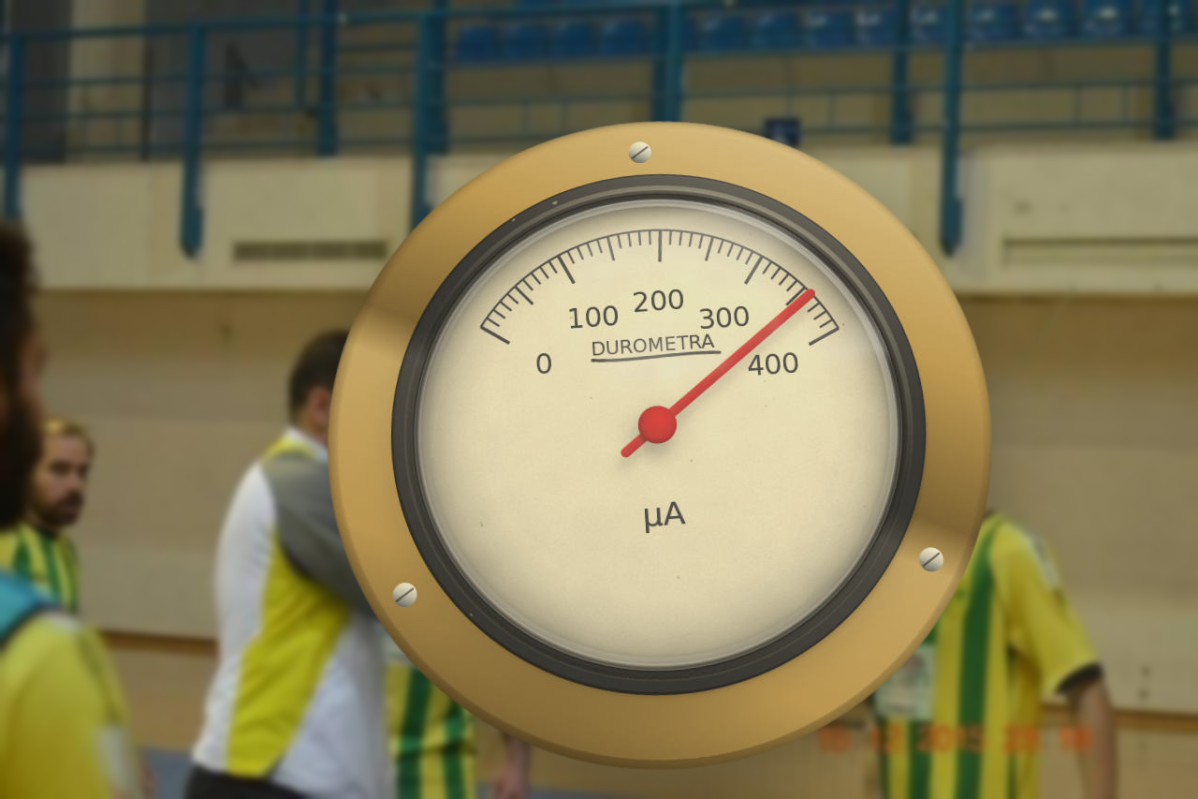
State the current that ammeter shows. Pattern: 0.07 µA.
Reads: 360 µA
